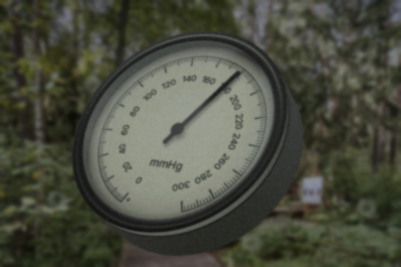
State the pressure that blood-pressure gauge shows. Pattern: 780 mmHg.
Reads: 180 mmHg
